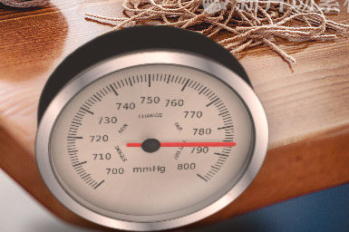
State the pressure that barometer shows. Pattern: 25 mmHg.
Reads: 785 mmHg
